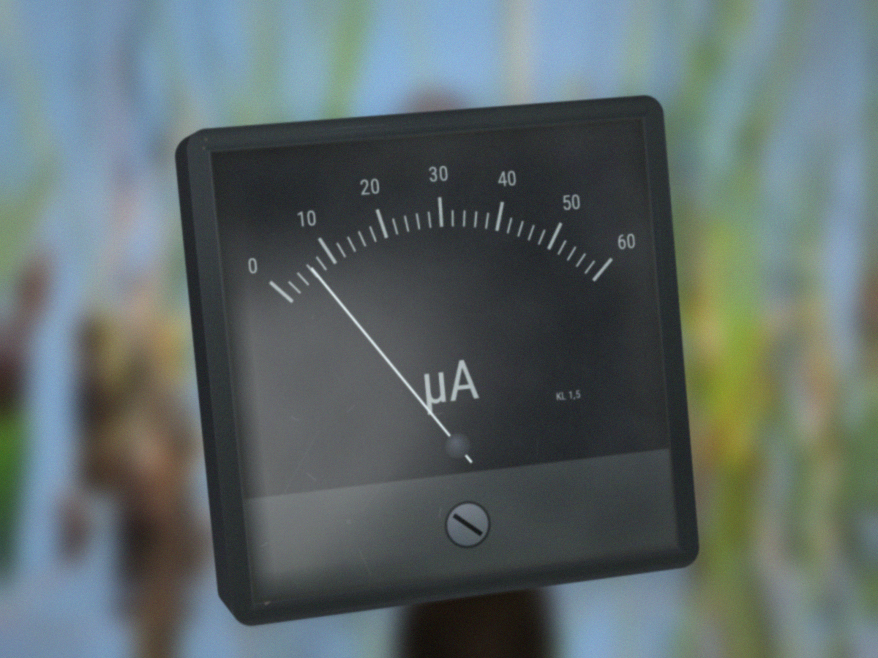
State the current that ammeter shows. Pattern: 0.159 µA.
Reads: 6 µA
